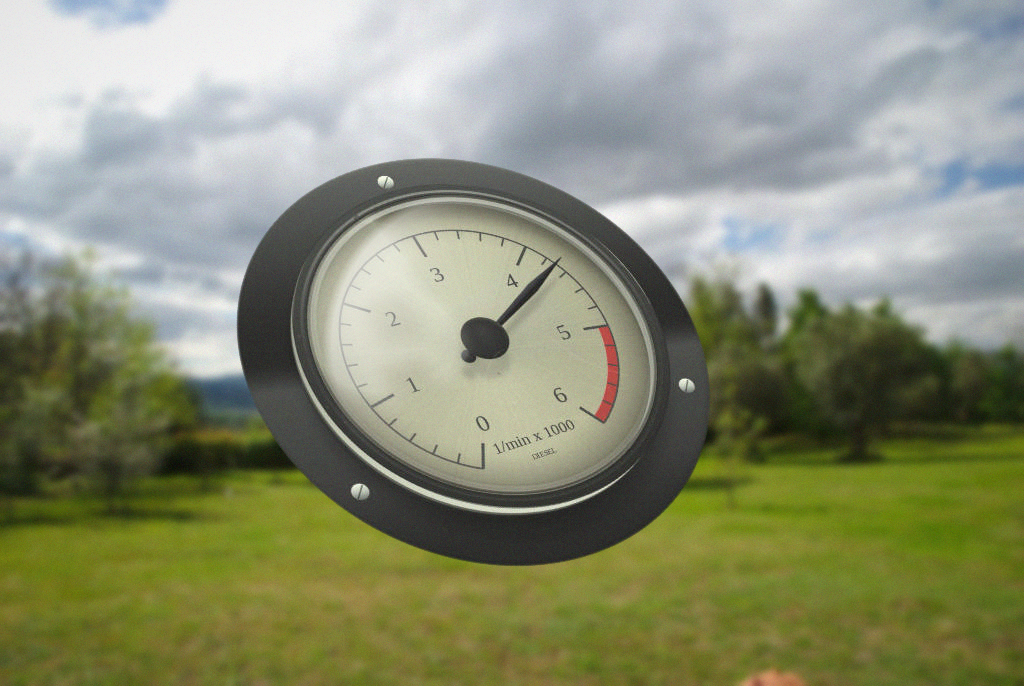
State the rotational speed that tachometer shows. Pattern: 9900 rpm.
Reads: 4300 rpm
